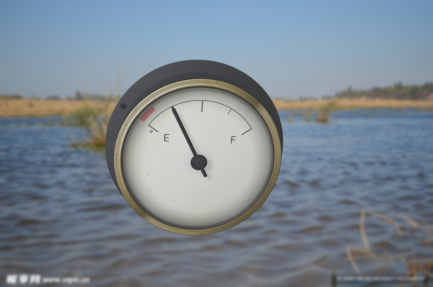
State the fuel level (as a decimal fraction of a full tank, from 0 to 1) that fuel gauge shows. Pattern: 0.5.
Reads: 0.25
